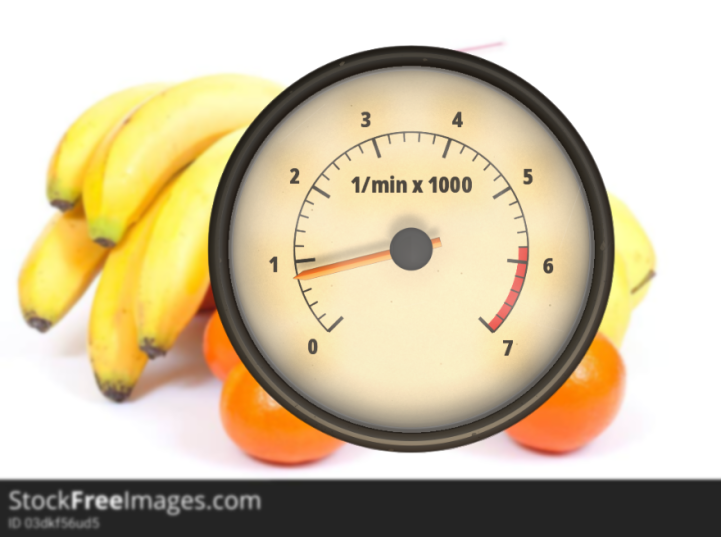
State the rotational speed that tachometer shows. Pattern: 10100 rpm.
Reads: 800 rpm
